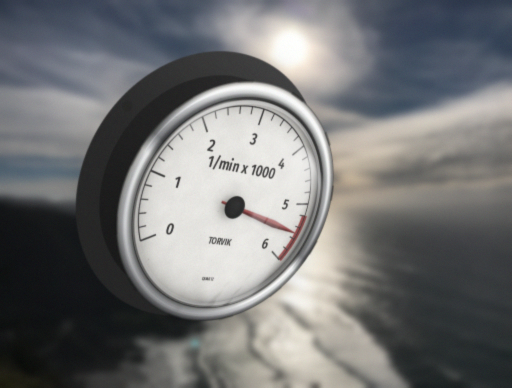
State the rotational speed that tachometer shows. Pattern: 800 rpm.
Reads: 5500 rpm
